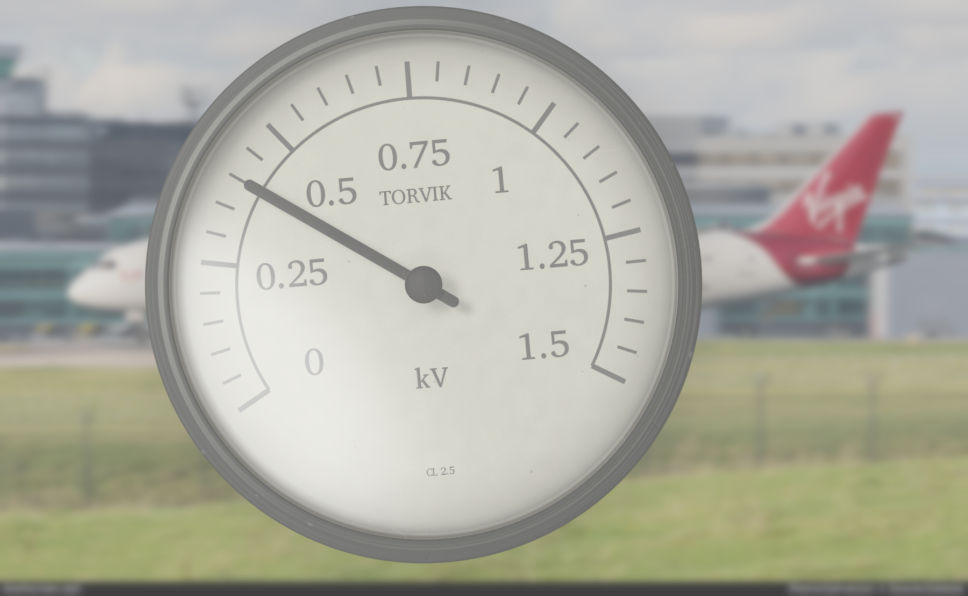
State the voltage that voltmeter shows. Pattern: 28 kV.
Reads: 0.4 kV
